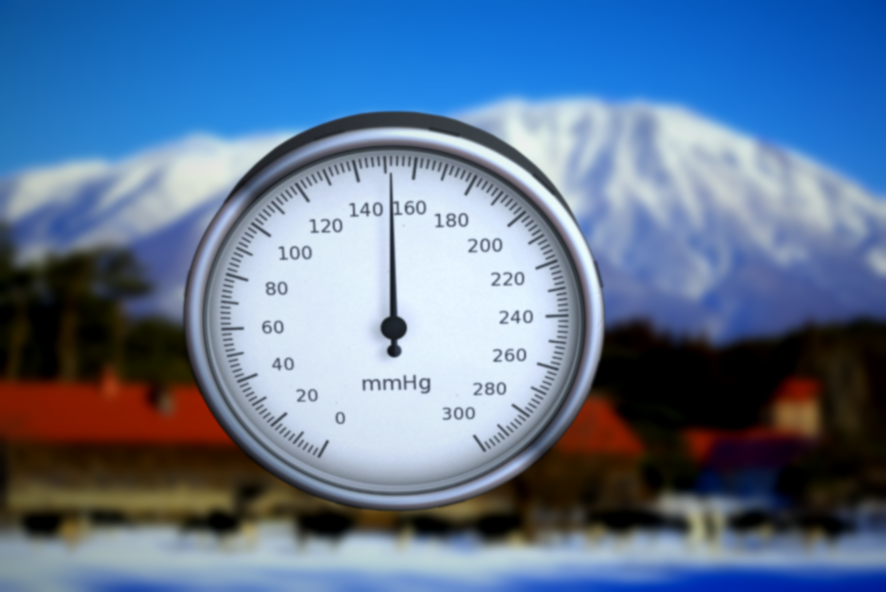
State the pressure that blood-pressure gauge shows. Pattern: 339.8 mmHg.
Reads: 152 mmHg
